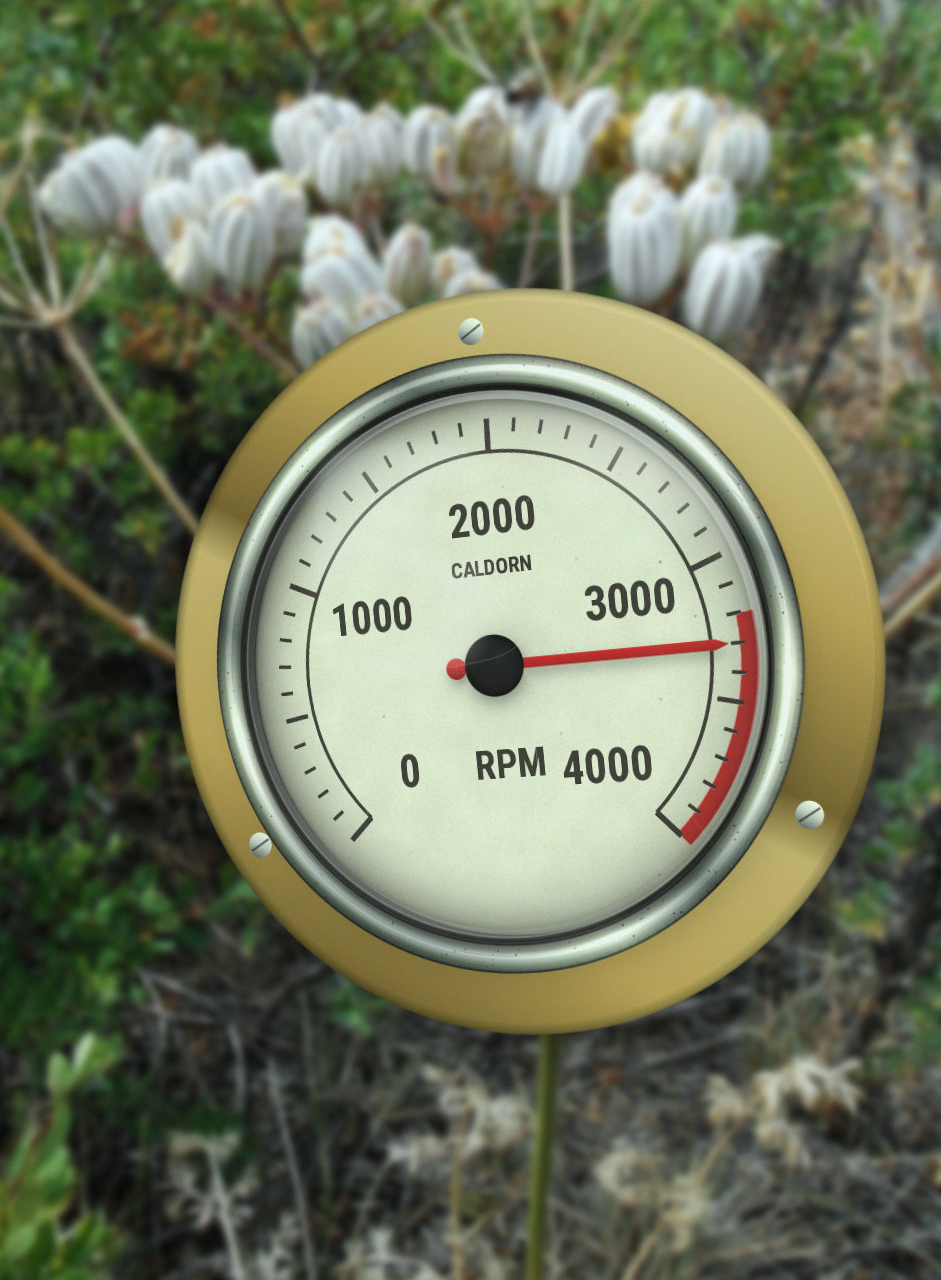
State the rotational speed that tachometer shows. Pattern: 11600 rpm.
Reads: 3300 rpm
